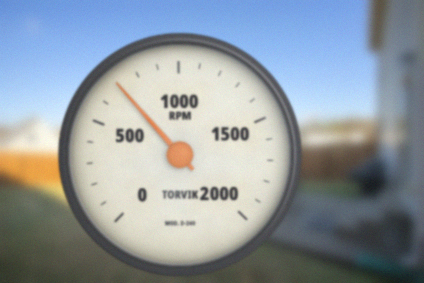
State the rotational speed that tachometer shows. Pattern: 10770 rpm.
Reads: 700 rpm
